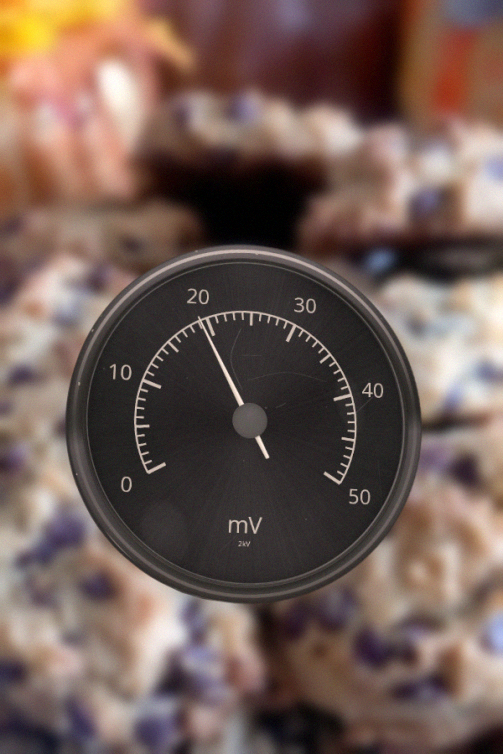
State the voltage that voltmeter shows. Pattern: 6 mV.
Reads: 19 mV
